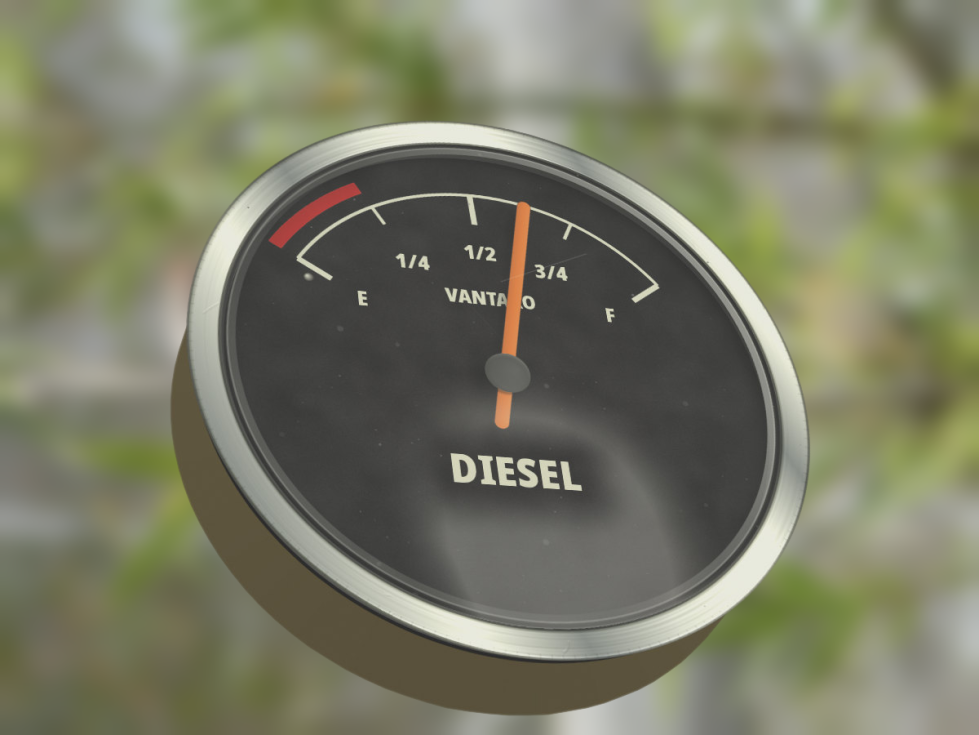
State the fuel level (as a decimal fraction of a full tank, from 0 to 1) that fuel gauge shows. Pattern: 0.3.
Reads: 0.625
